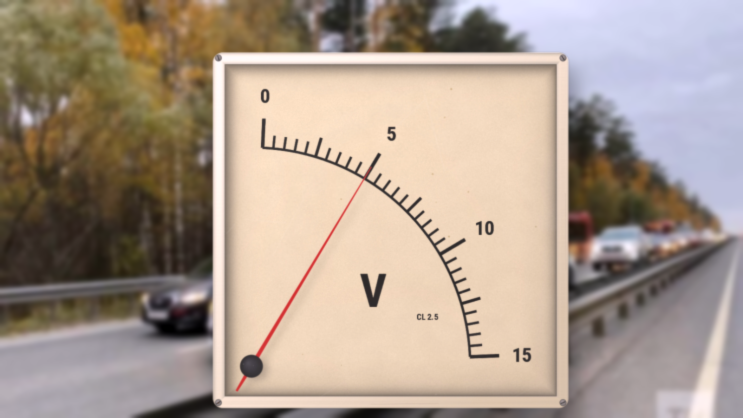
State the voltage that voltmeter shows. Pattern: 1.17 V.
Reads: 5 V
